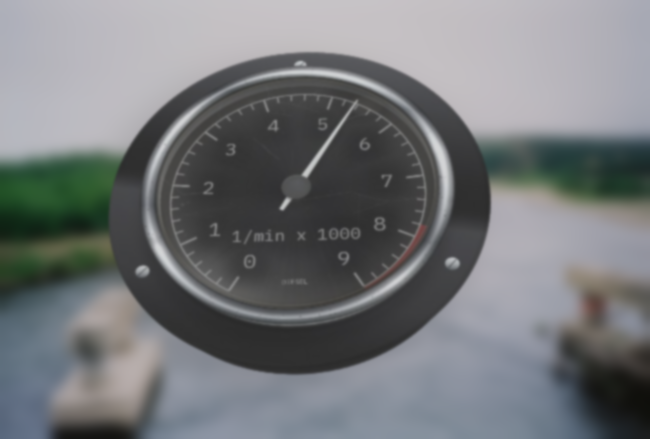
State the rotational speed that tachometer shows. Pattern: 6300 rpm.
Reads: 5400 rpm
